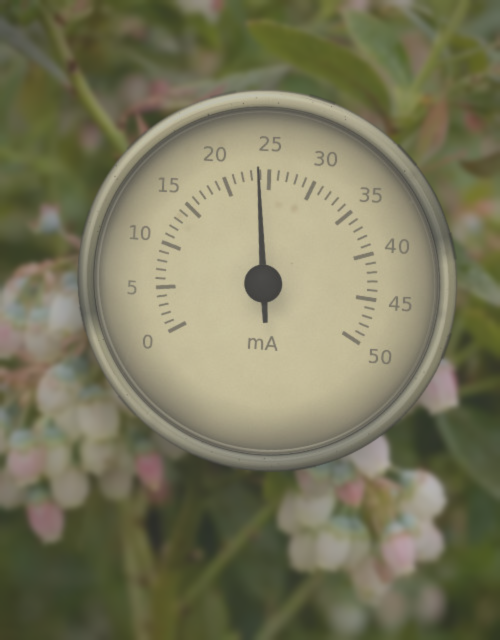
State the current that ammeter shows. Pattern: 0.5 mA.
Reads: 24 mA
